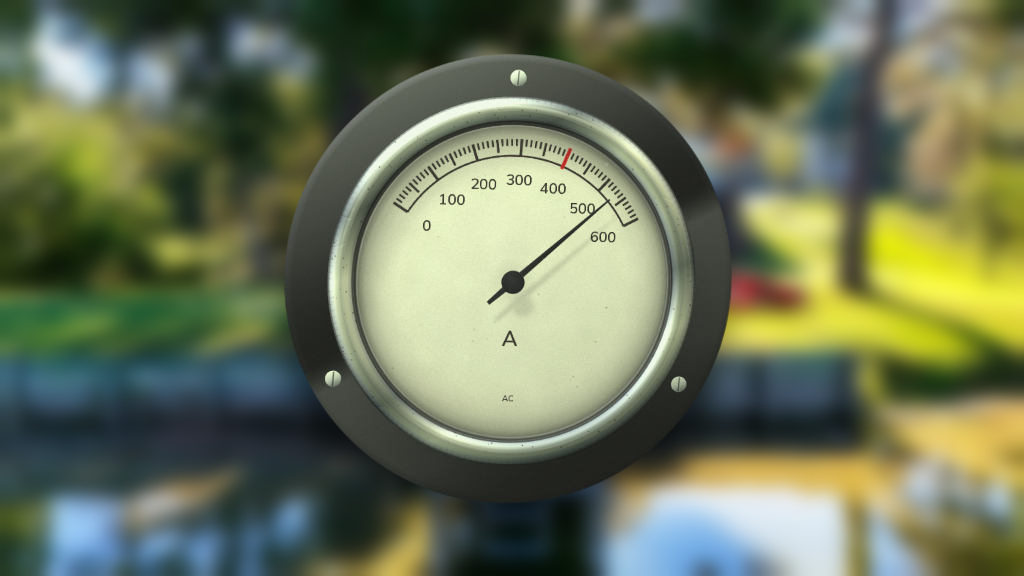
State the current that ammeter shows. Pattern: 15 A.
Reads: 530 A
